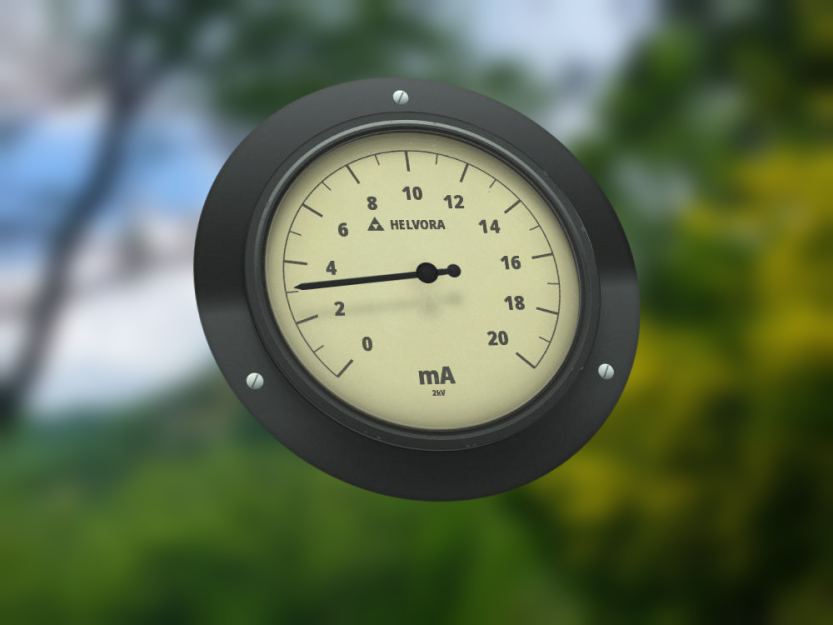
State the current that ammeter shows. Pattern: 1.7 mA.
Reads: 3 mA
